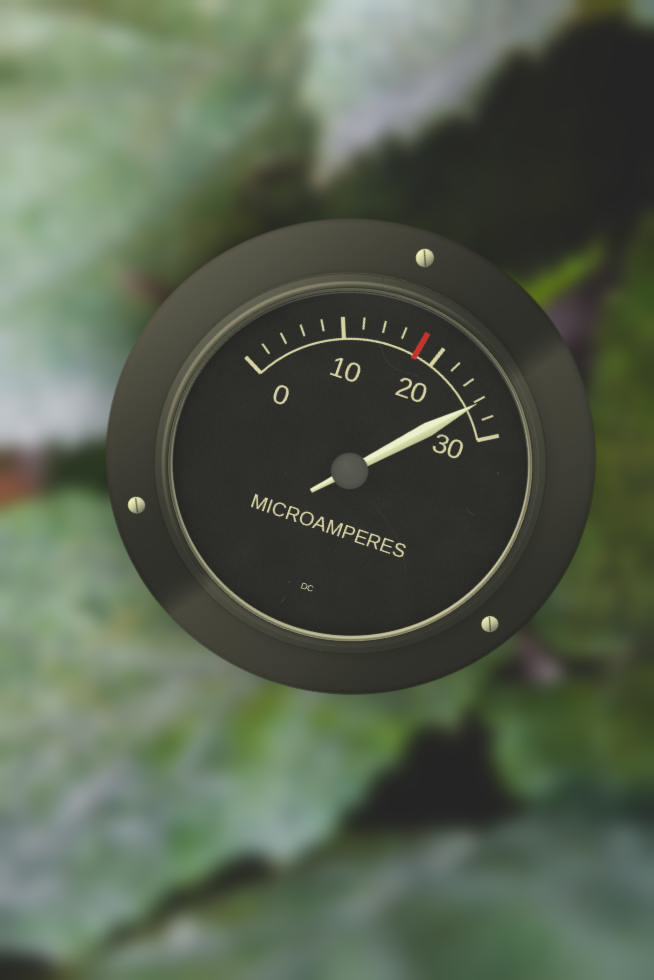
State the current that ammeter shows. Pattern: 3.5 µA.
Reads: 26 µA
